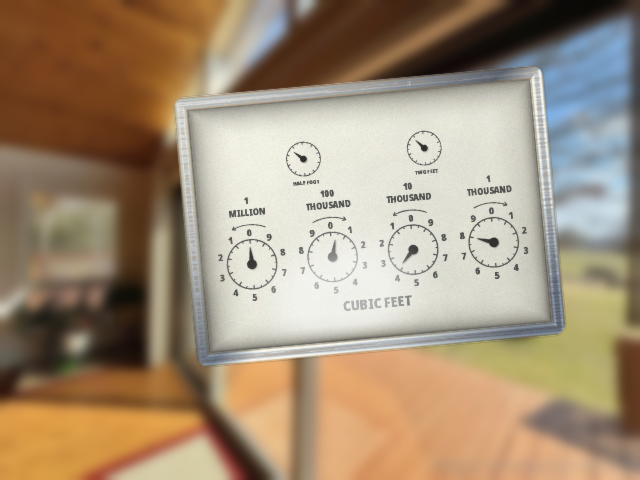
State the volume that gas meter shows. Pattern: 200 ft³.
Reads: 3800 ft³
